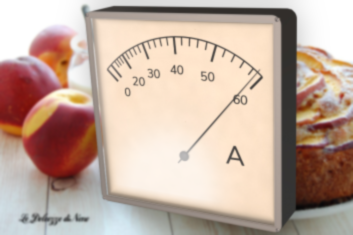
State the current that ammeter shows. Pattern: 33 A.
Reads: 59 A
